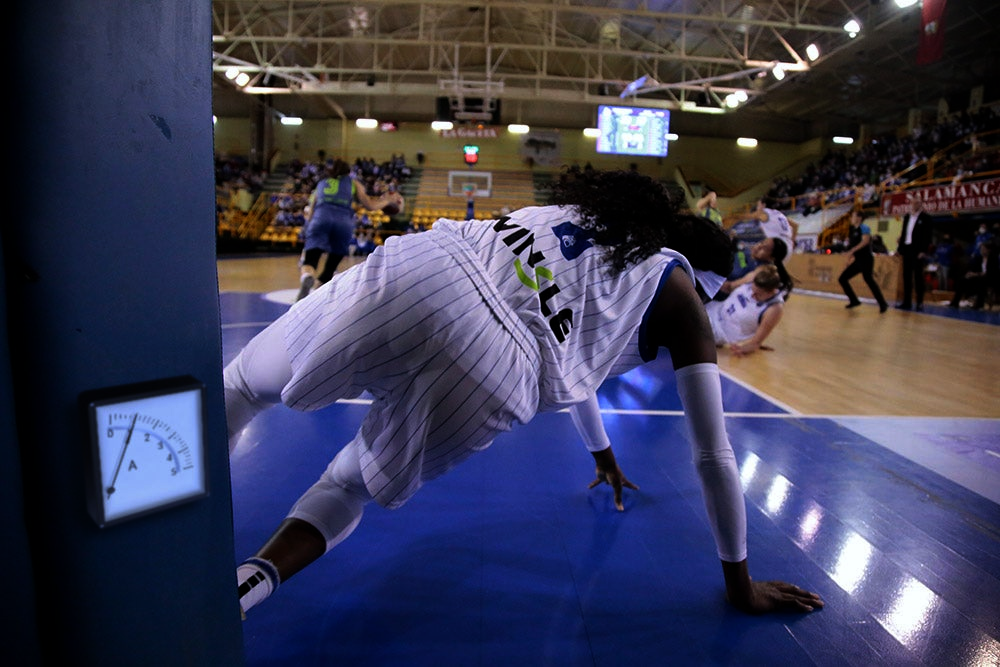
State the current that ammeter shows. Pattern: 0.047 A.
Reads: 1 A
